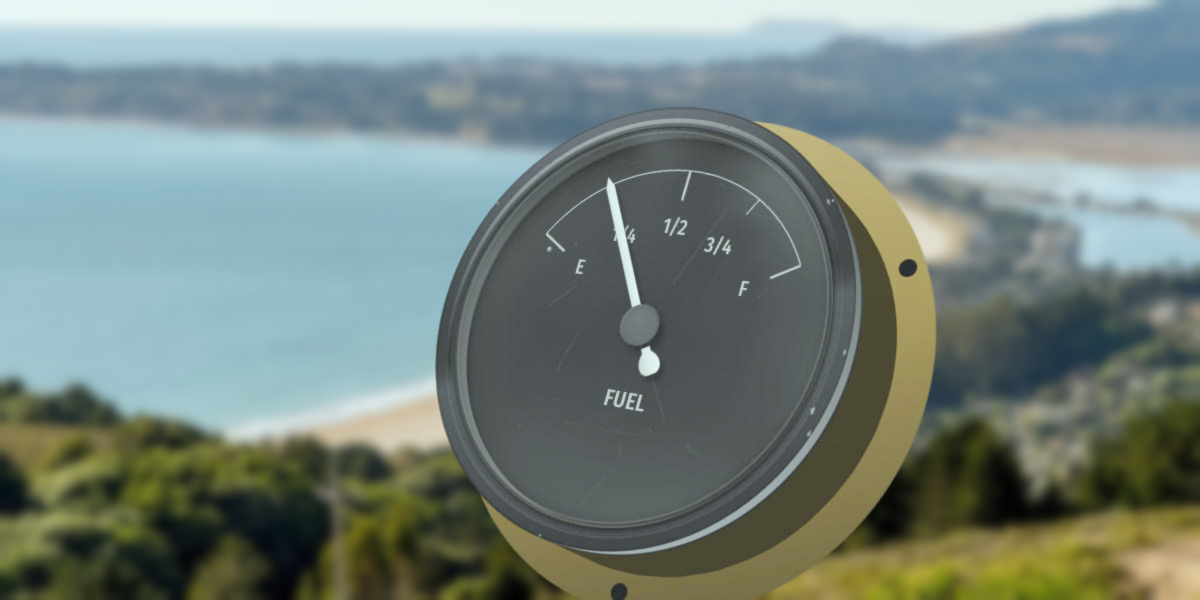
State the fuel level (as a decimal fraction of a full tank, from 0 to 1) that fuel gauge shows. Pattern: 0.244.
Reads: 0.25
